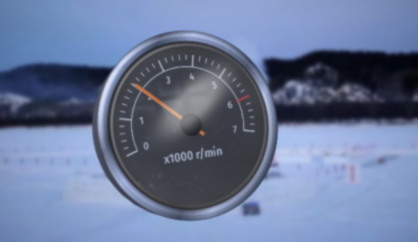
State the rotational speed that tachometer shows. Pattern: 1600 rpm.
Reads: 2000 rpm
